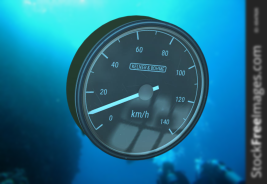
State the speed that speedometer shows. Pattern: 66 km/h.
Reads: 10 km/h
